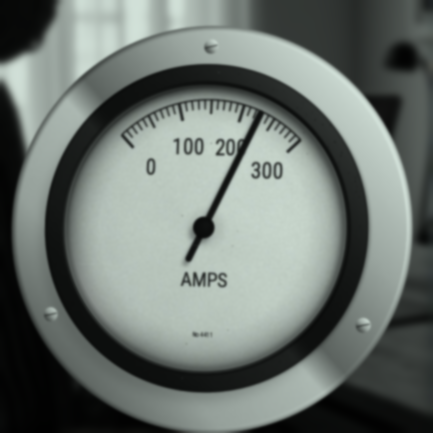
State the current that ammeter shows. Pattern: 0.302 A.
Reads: 230 A
